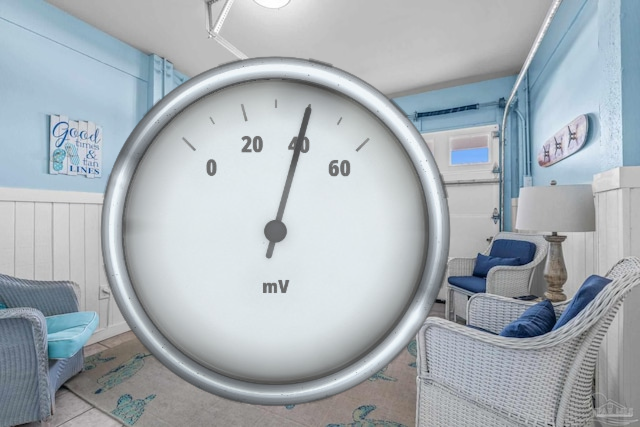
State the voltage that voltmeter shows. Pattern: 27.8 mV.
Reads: 40 mV
